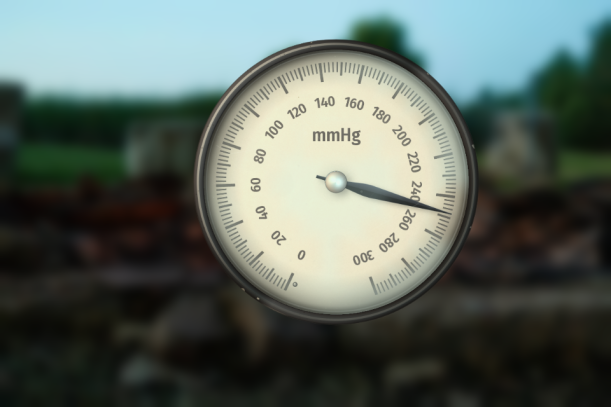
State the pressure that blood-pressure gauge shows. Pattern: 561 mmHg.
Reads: 248 mmHg
